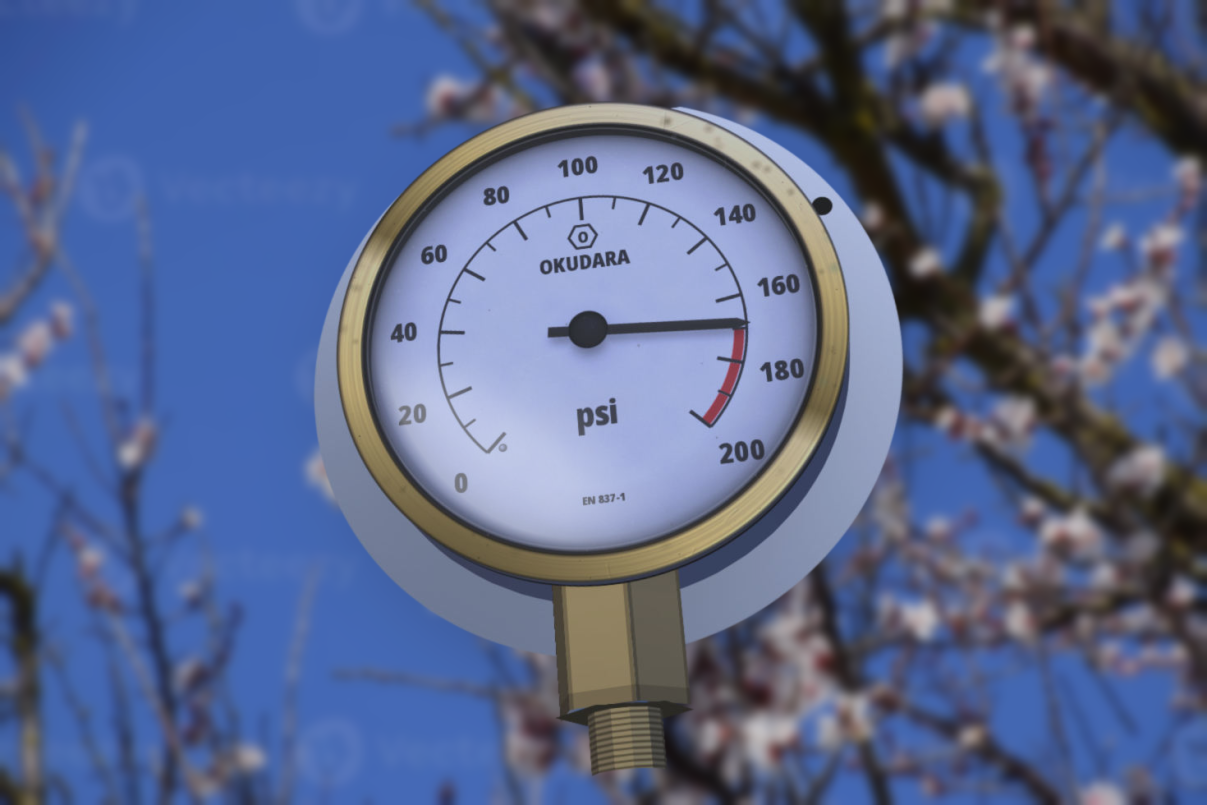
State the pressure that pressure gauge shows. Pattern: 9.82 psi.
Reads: 170 psi
